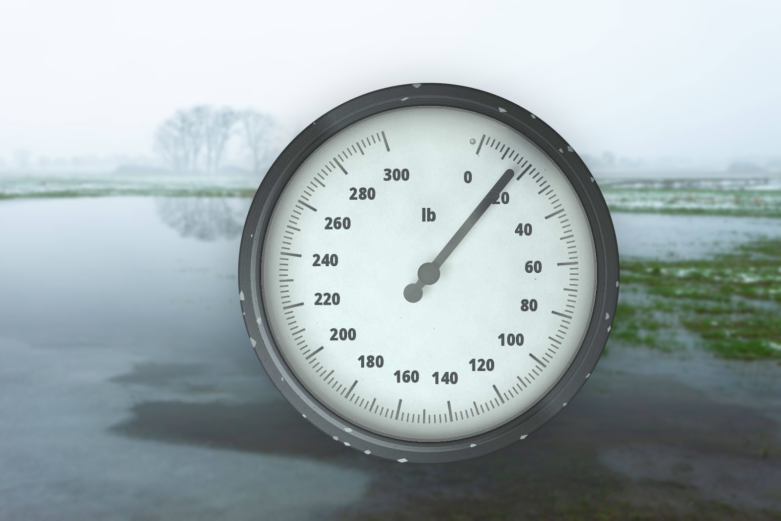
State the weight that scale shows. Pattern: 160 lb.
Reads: 16 lb
